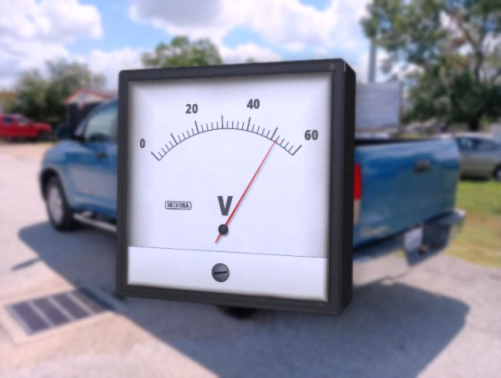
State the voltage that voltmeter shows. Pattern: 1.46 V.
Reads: 52 V
